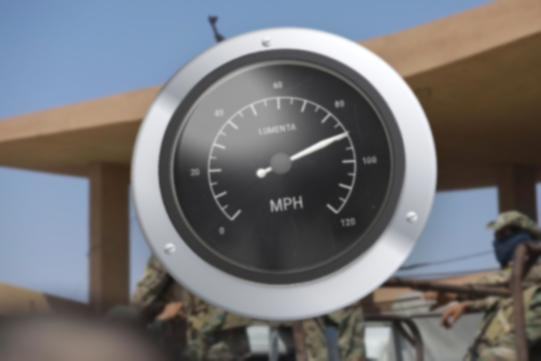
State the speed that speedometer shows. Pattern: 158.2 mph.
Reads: 90 mph
